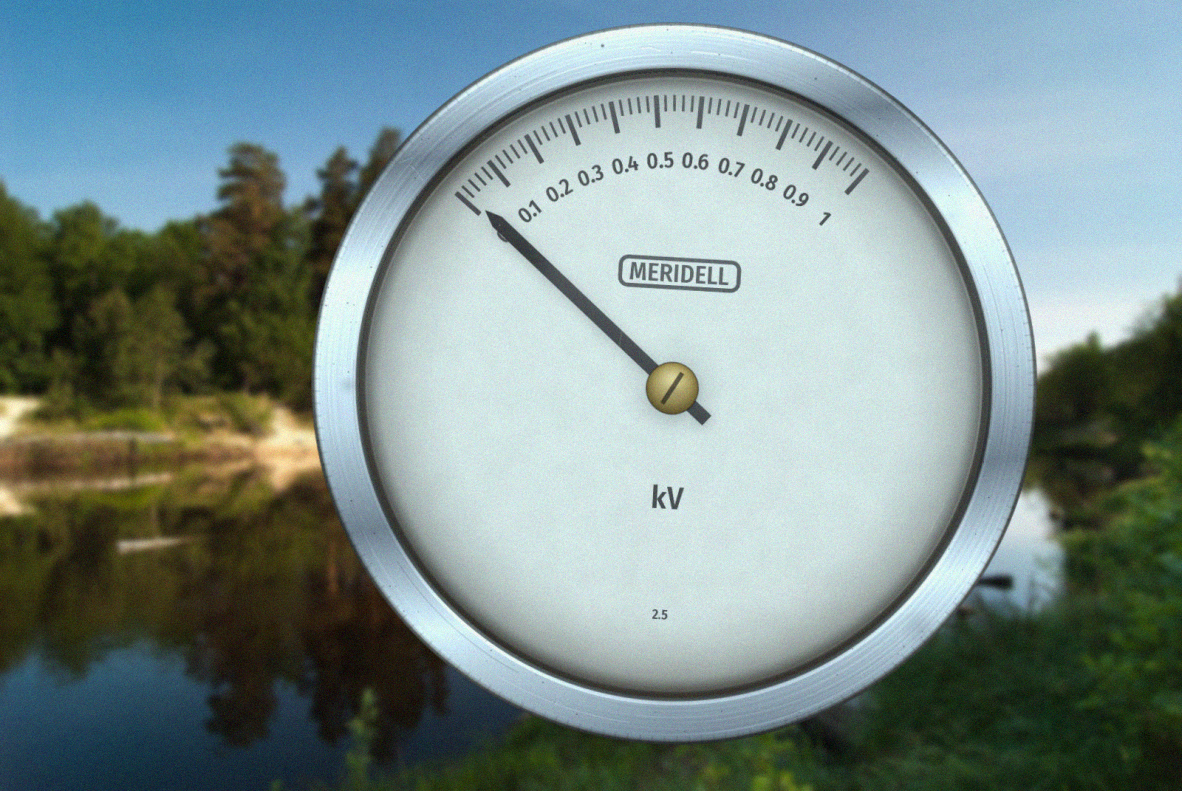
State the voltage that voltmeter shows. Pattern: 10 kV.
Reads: 0.02 kV
